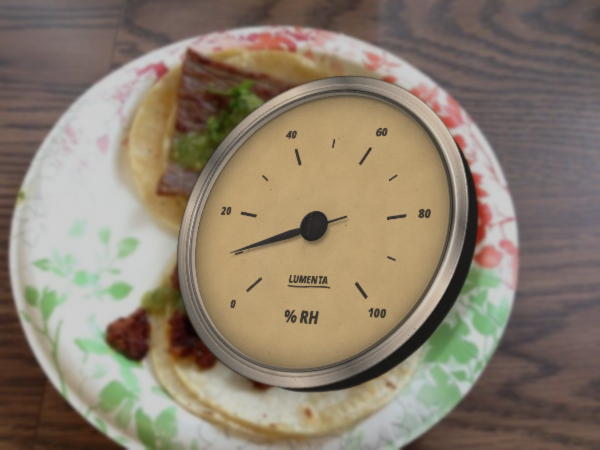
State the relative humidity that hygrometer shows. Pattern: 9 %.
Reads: 10 %
